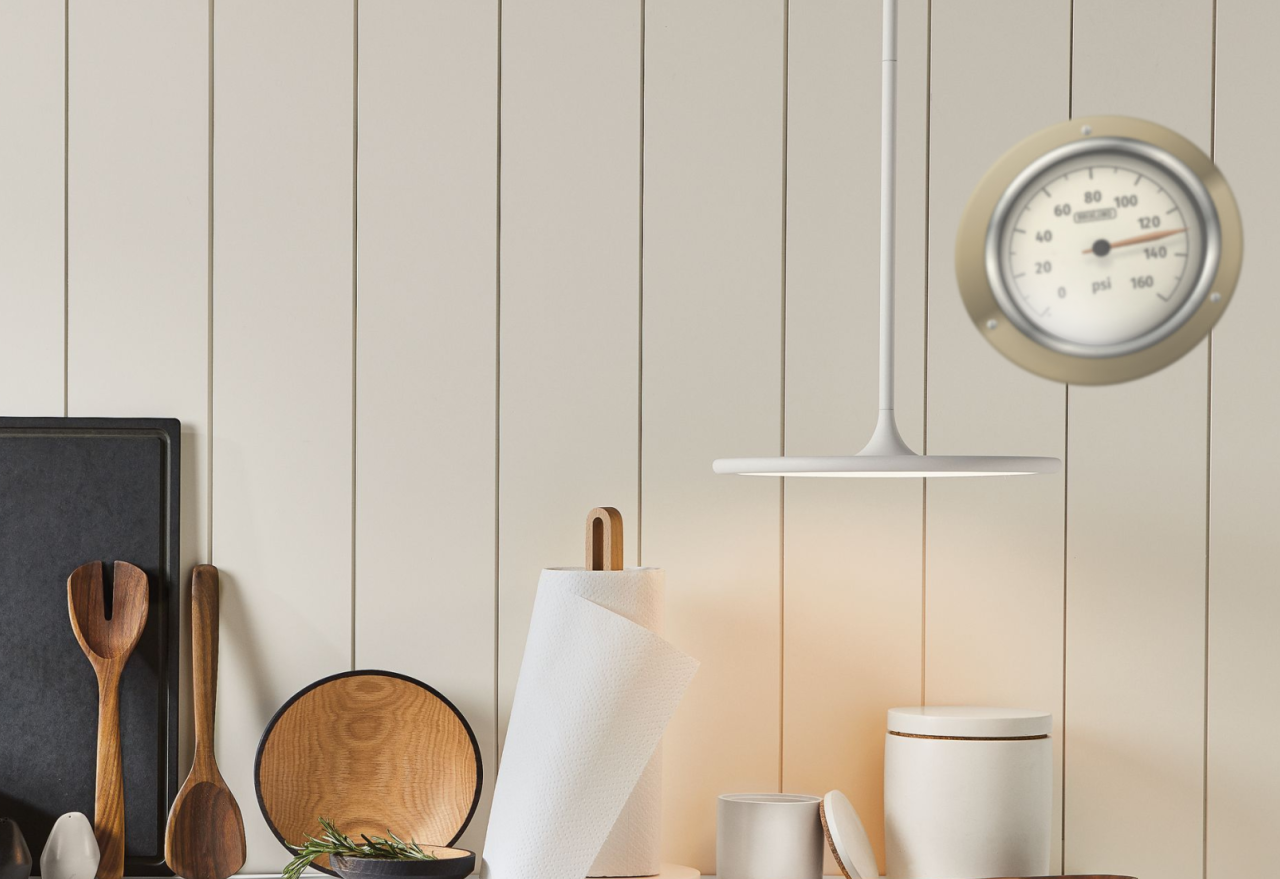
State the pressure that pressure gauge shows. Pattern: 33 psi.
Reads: 130 psi
